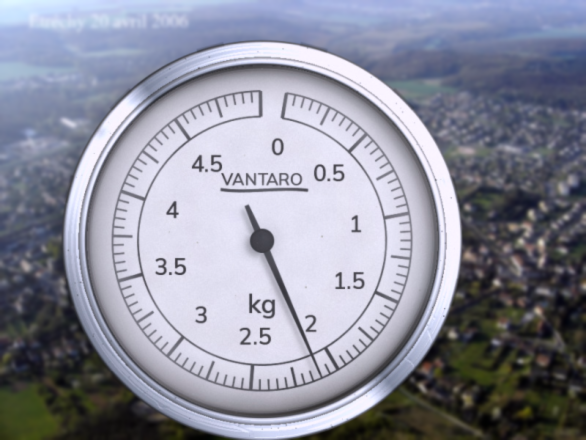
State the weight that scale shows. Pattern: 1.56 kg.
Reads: 2.1 kg
